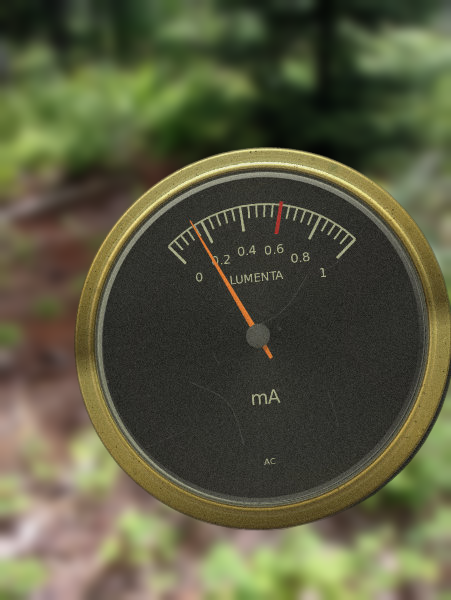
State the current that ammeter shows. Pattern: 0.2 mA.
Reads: 0.16 mA
